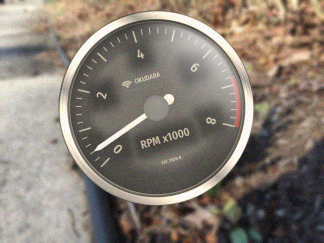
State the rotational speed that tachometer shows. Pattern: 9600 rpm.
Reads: 400 rpm
